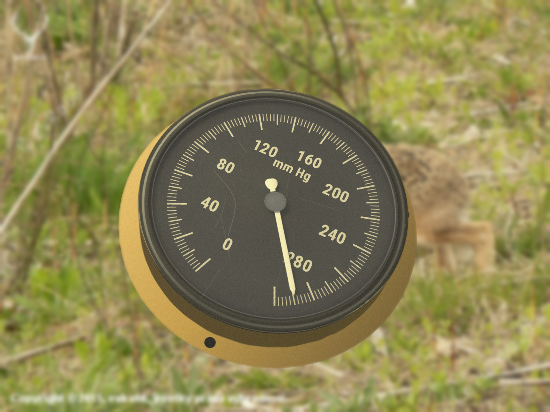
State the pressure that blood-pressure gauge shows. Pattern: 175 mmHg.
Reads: 290 mmHg
